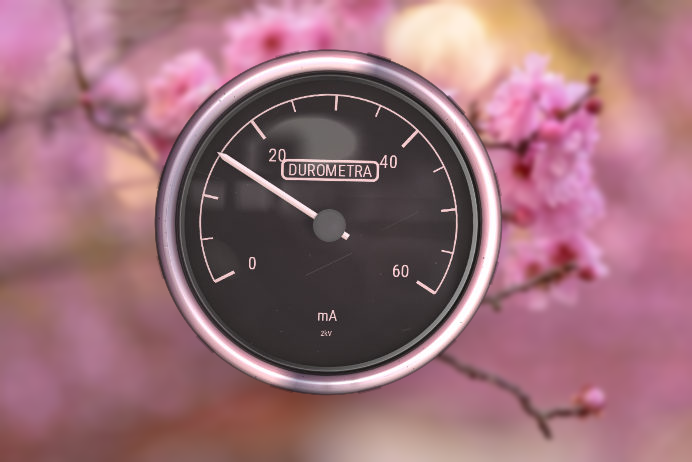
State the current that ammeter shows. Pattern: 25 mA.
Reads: 15 mA
